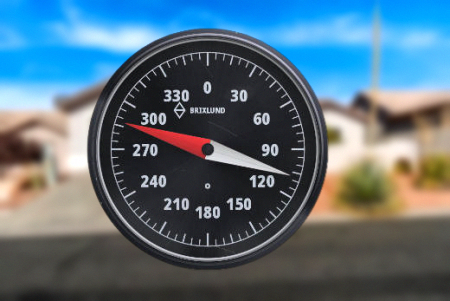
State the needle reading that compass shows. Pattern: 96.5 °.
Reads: 287.5 °
